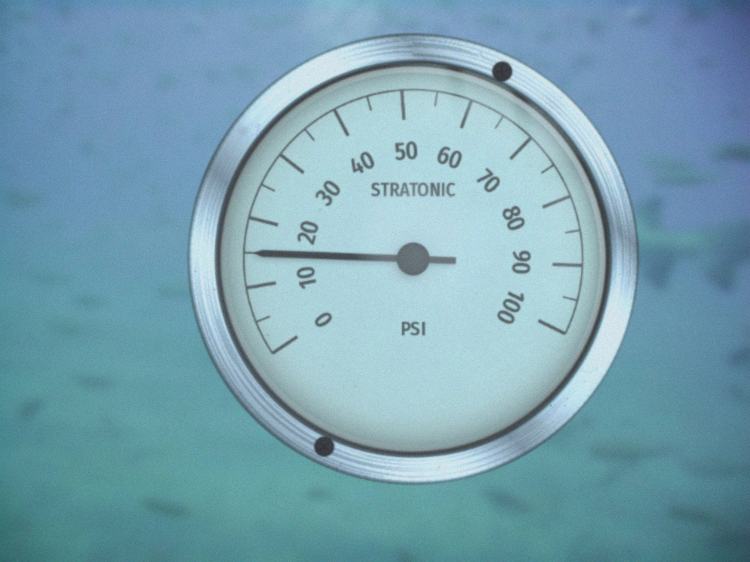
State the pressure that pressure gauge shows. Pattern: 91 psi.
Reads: 15 psi
